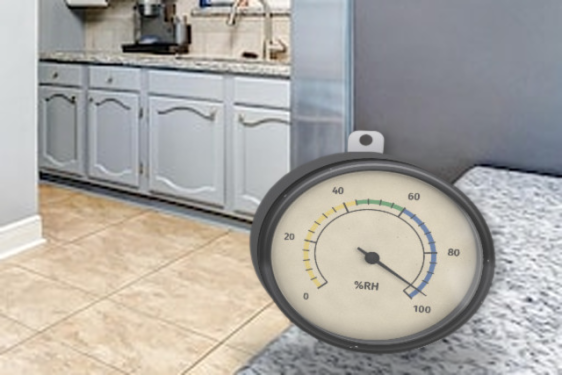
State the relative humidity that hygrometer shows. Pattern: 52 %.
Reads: 96 %
